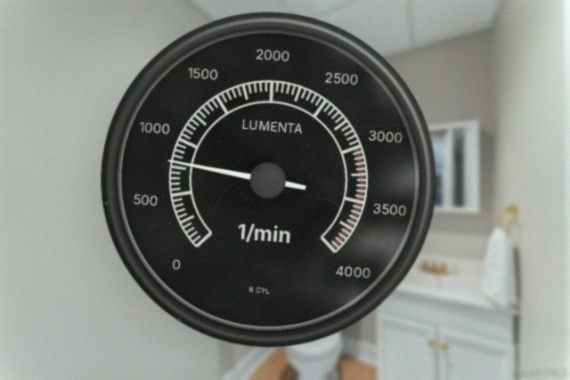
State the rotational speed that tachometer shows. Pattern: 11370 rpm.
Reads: 800 rpm
